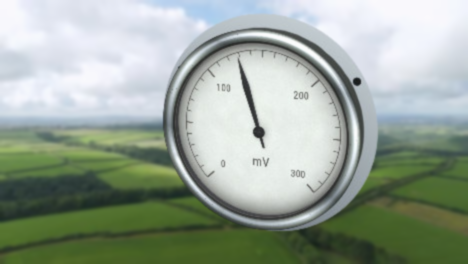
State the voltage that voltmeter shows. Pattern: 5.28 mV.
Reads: 130 mV
